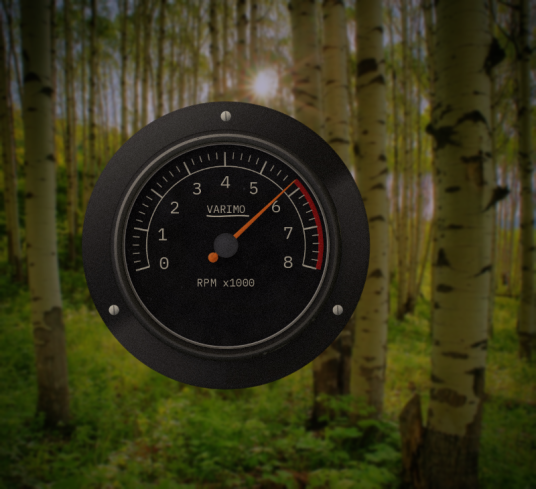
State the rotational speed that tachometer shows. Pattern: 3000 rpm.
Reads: 5800 rpm
